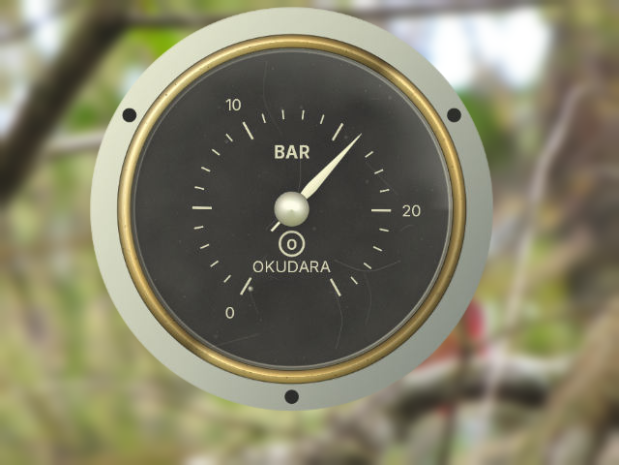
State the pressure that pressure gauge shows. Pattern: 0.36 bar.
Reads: 16 bar
